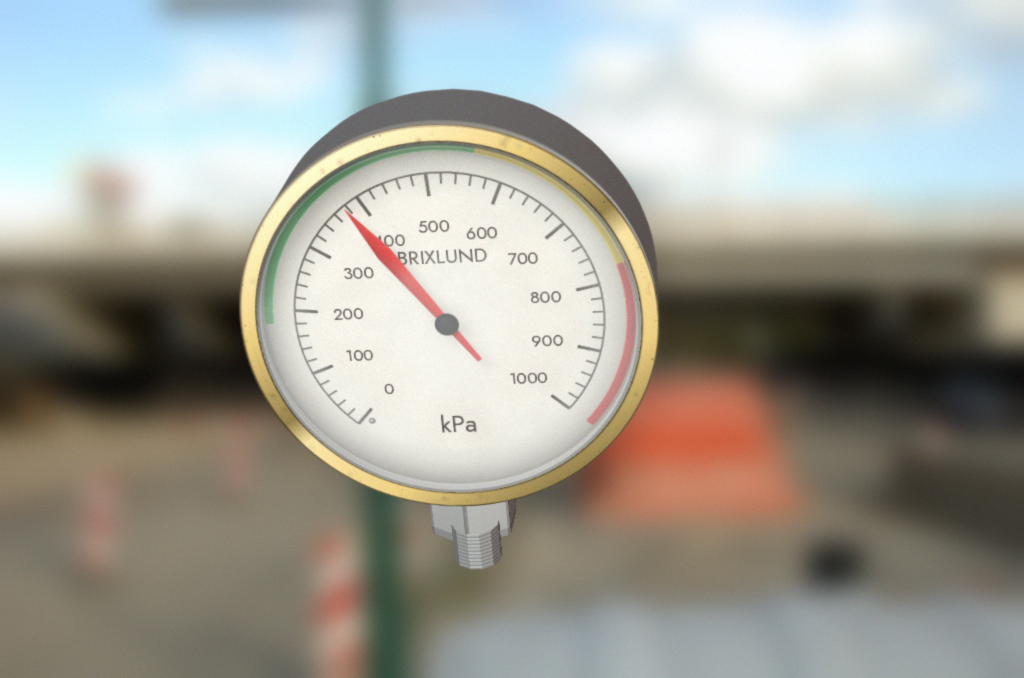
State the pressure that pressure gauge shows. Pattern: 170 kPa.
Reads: 380 kPa
